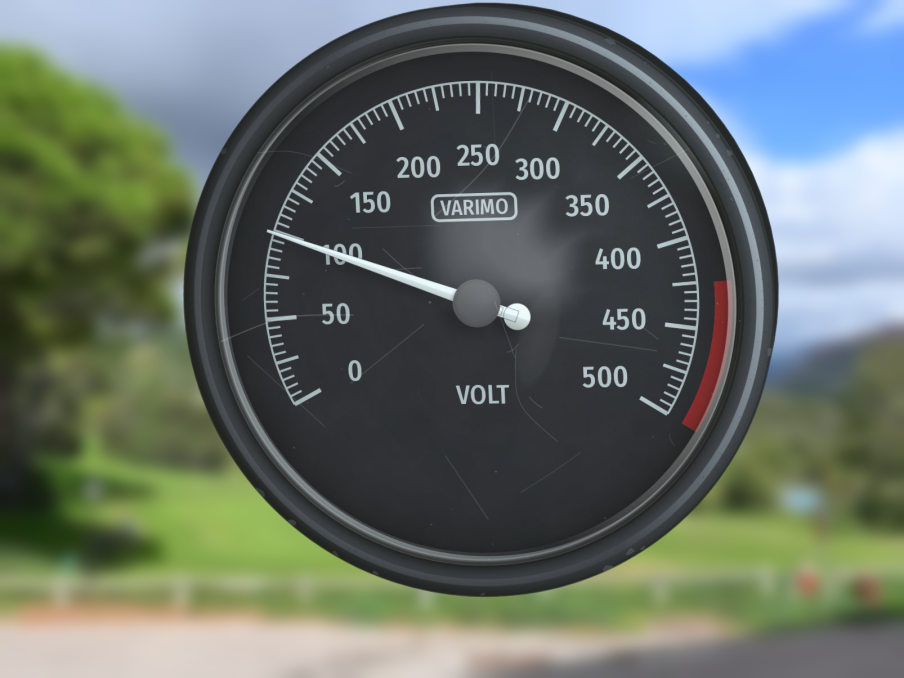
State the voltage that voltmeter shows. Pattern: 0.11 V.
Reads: 100 V
